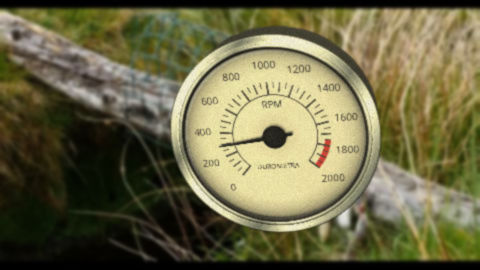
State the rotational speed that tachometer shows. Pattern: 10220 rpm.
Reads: 300 rpm
